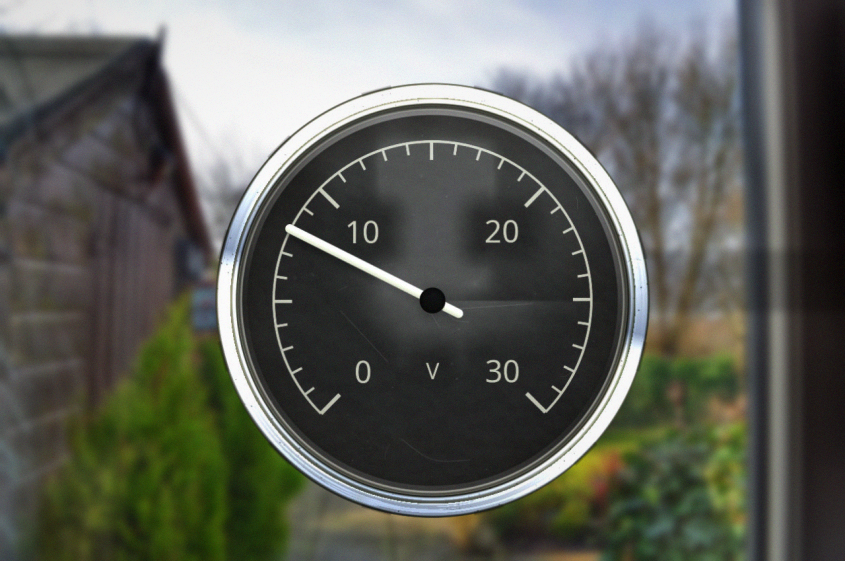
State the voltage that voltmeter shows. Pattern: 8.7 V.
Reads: 8 V
